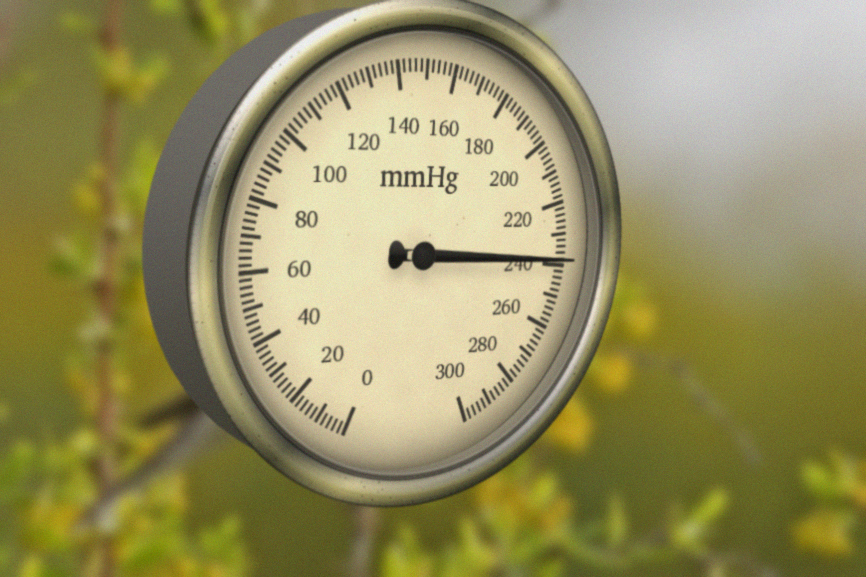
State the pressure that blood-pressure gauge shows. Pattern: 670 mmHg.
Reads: 238 mmHg
